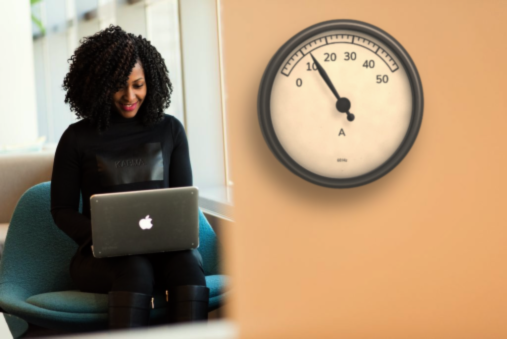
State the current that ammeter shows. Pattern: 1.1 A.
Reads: 12 A
